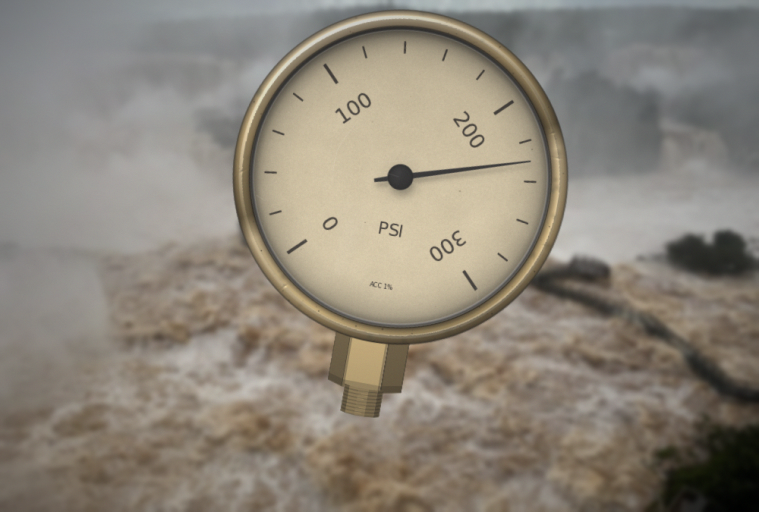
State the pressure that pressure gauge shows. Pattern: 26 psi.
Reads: 230 psi
